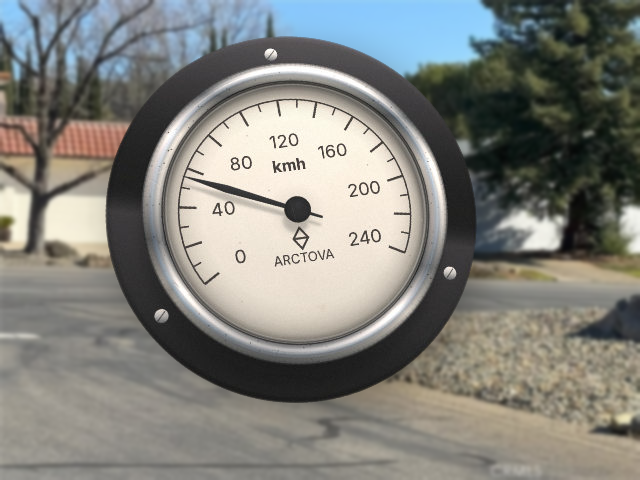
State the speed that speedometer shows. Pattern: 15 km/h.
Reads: 55 km/h
